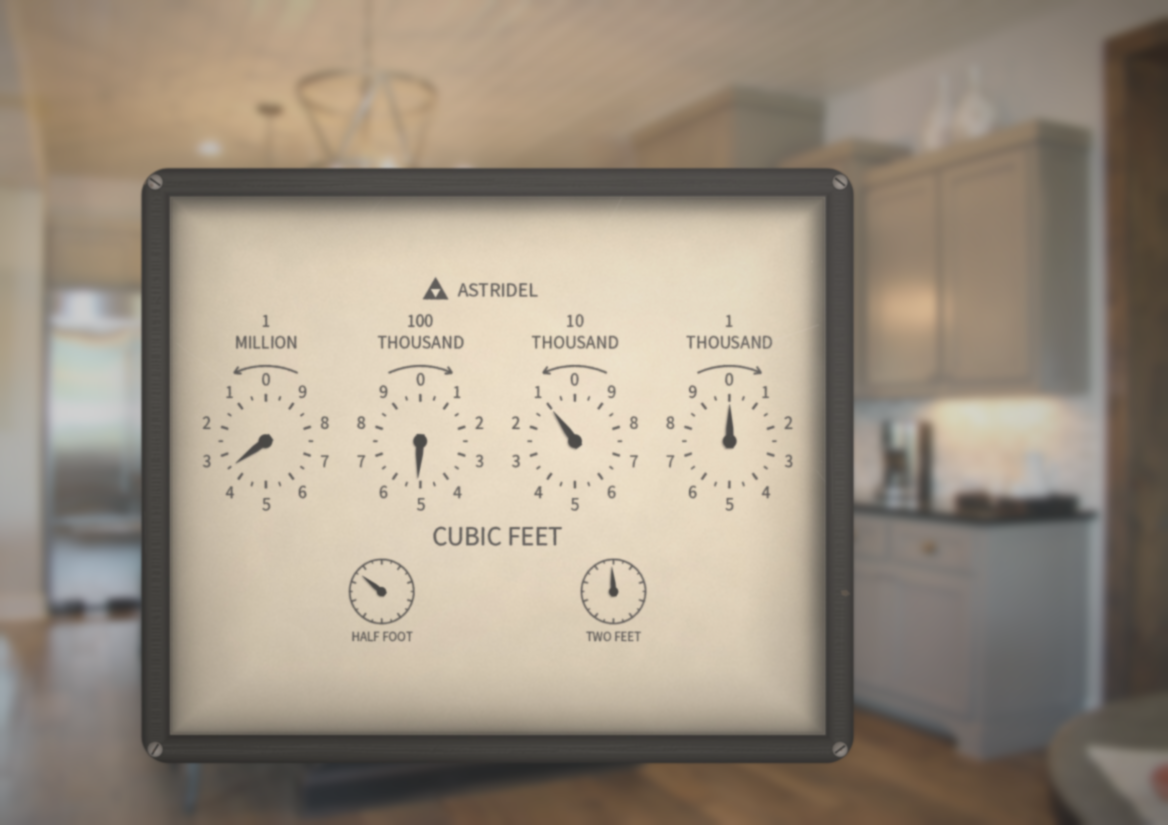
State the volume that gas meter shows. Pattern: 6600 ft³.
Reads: 351000 ft³
